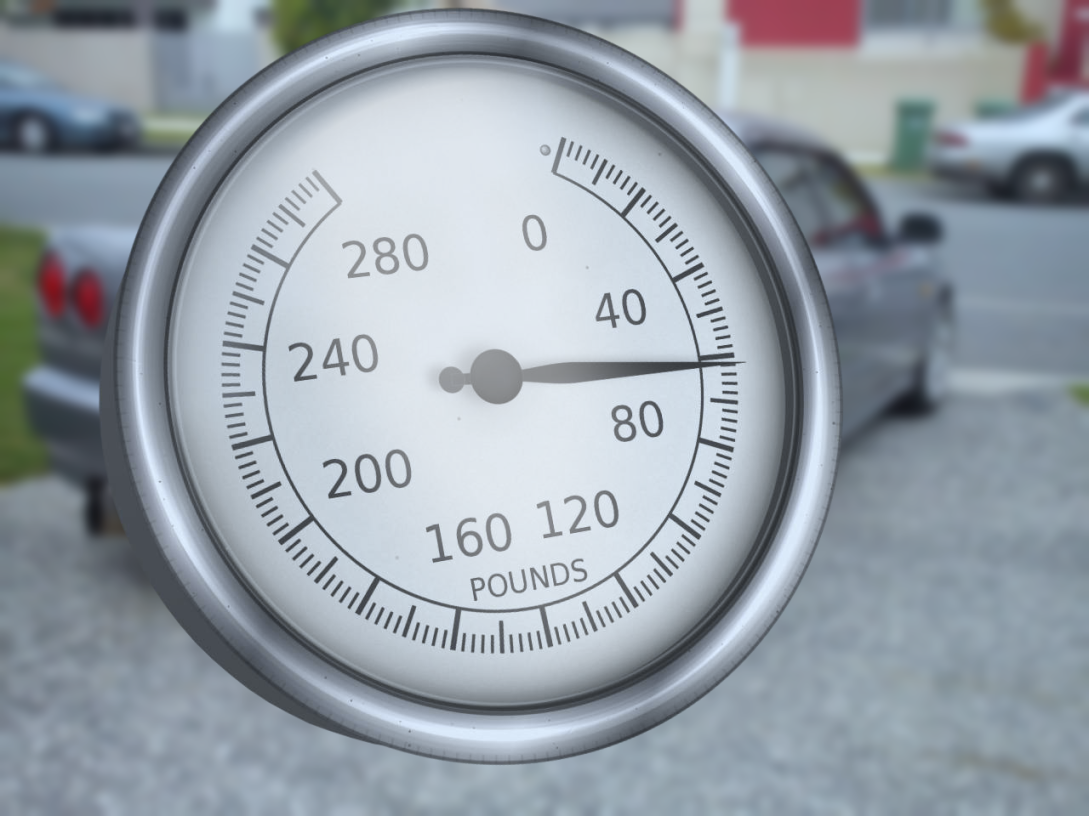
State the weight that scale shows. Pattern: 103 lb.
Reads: 62 lb
